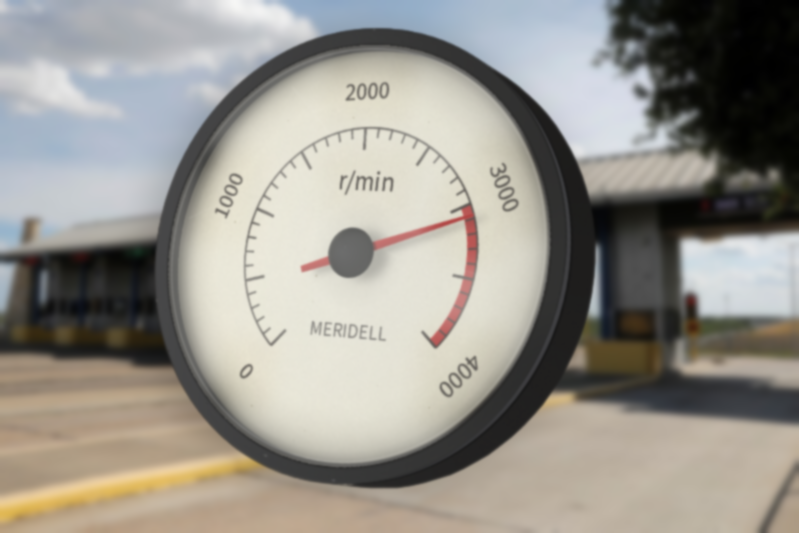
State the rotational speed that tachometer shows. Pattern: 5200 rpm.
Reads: 3100 rpm
